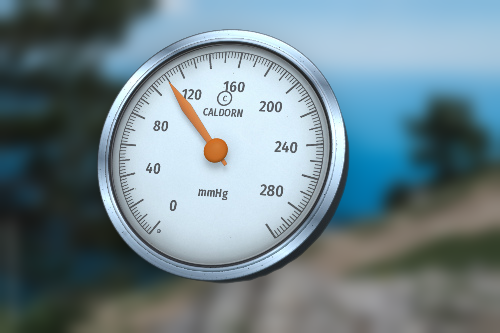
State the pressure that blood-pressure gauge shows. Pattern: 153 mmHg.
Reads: 110 mmHg
